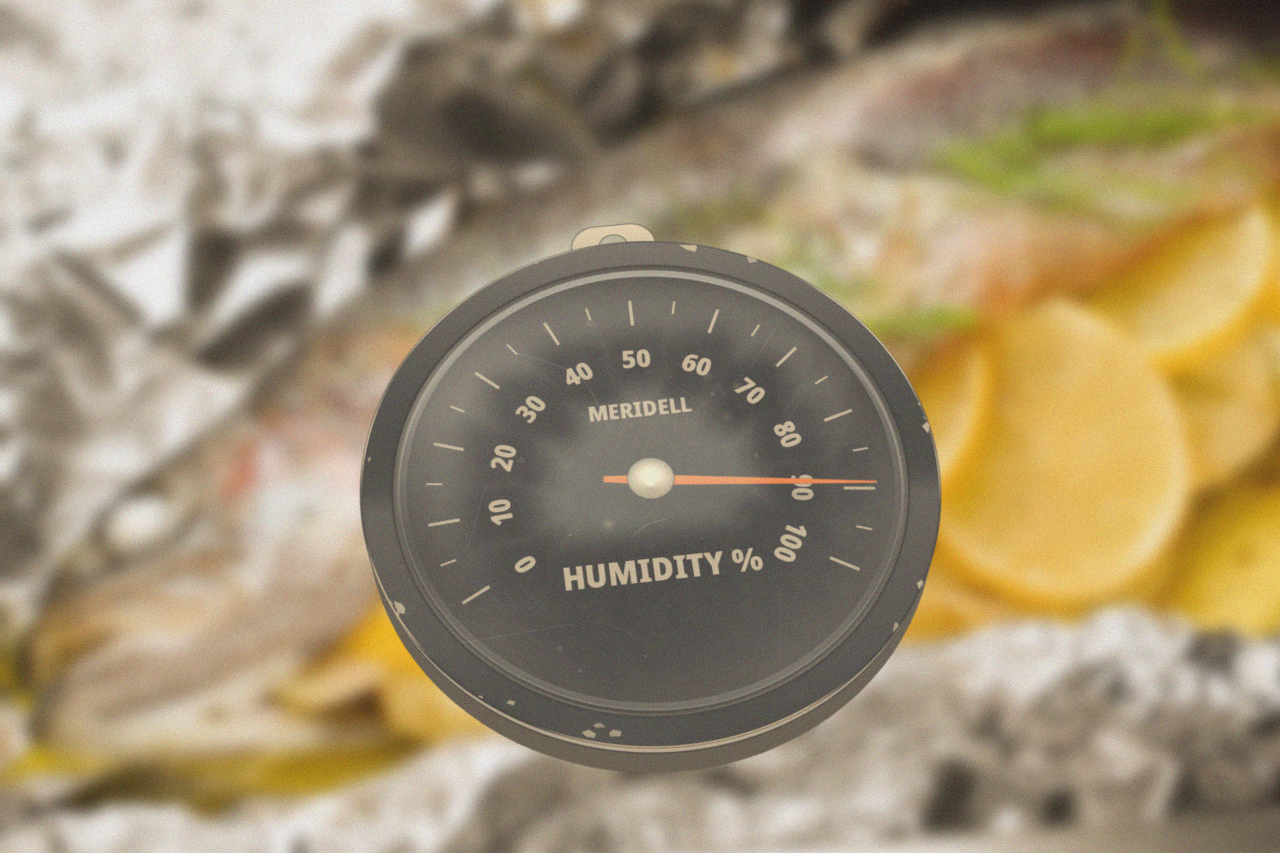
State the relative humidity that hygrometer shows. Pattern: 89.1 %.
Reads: 90 %
